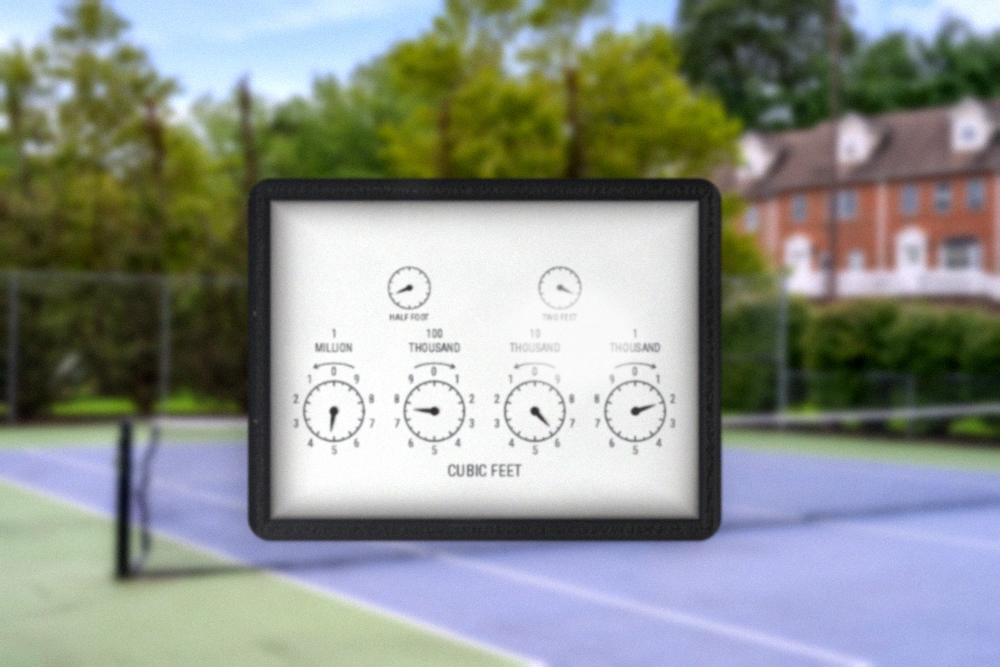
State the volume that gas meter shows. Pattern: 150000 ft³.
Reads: 476200 ft³
